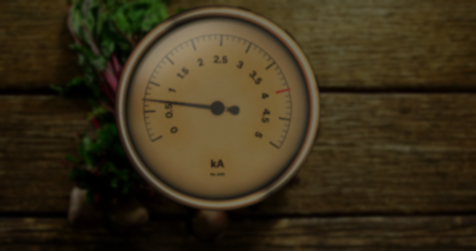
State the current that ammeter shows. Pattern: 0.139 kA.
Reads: 0.7 kA
